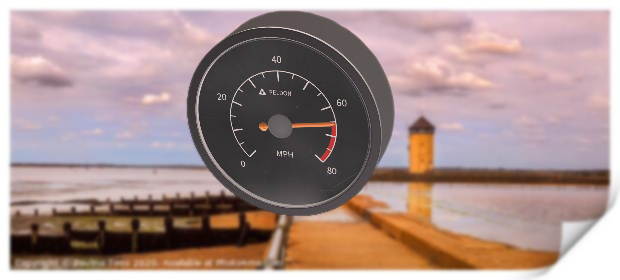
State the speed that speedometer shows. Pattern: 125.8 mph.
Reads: 65 mph
